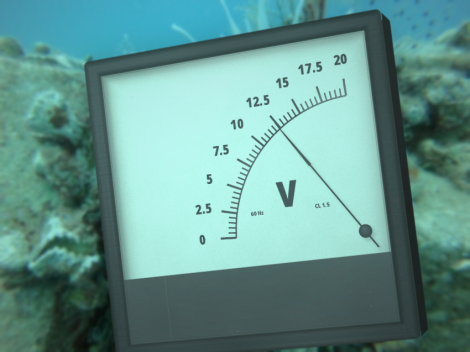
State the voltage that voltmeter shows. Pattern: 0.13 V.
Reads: 12.5 V
